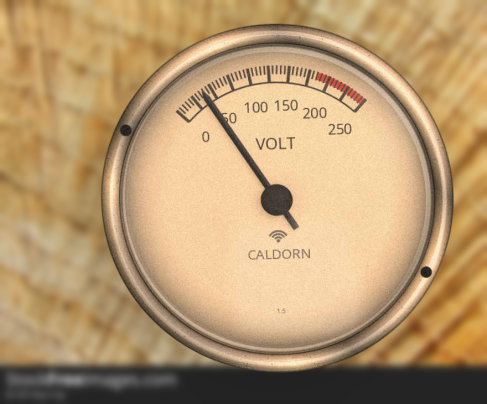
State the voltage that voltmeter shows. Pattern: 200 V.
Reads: 40 V
